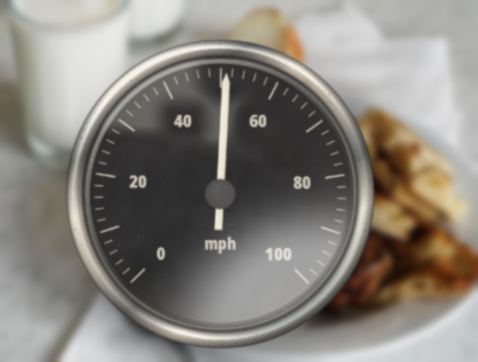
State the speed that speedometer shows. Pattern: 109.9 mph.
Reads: 51 mph
